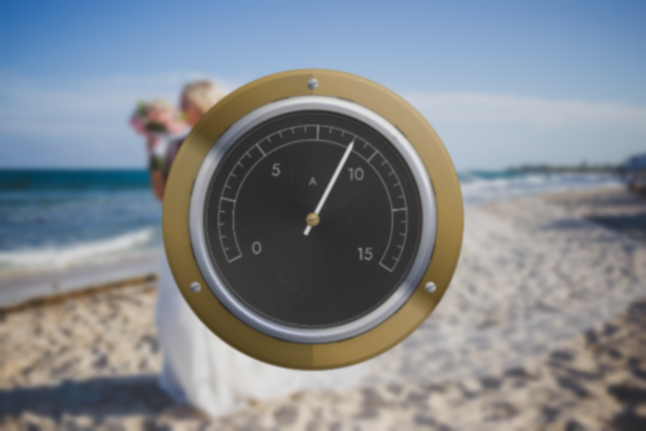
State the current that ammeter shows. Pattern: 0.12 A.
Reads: 9 A
